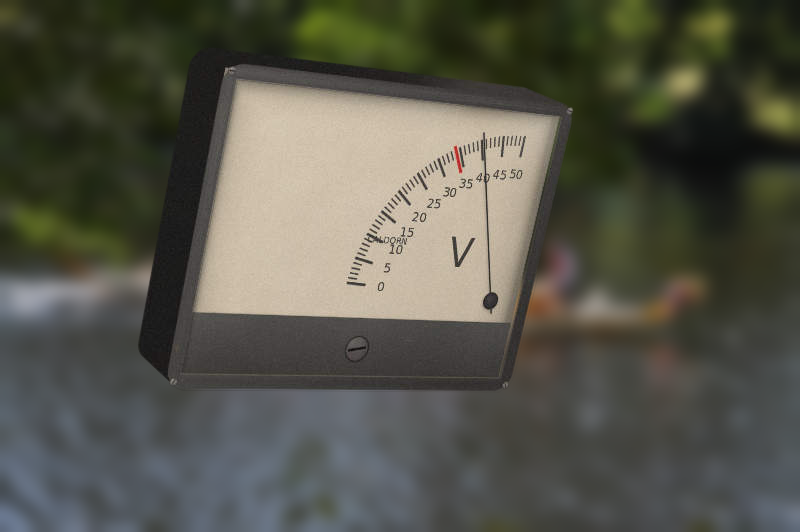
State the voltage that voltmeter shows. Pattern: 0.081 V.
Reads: 40 V
